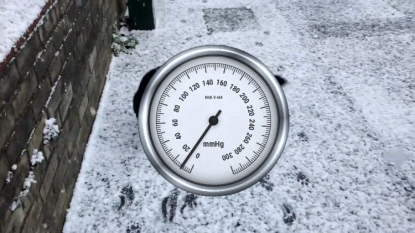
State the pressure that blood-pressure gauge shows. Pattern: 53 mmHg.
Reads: 10 mmHg
